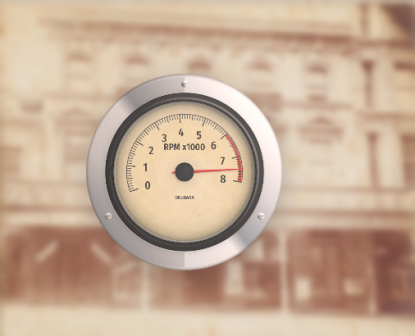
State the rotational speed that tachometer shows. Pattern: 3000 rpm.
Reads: 7500 rpm
